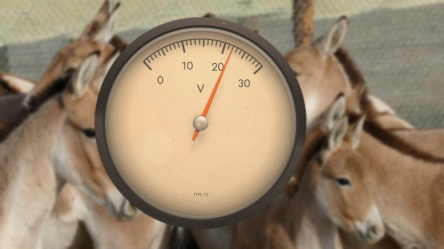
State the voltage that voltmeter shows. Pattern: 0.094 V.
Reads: 22 V
